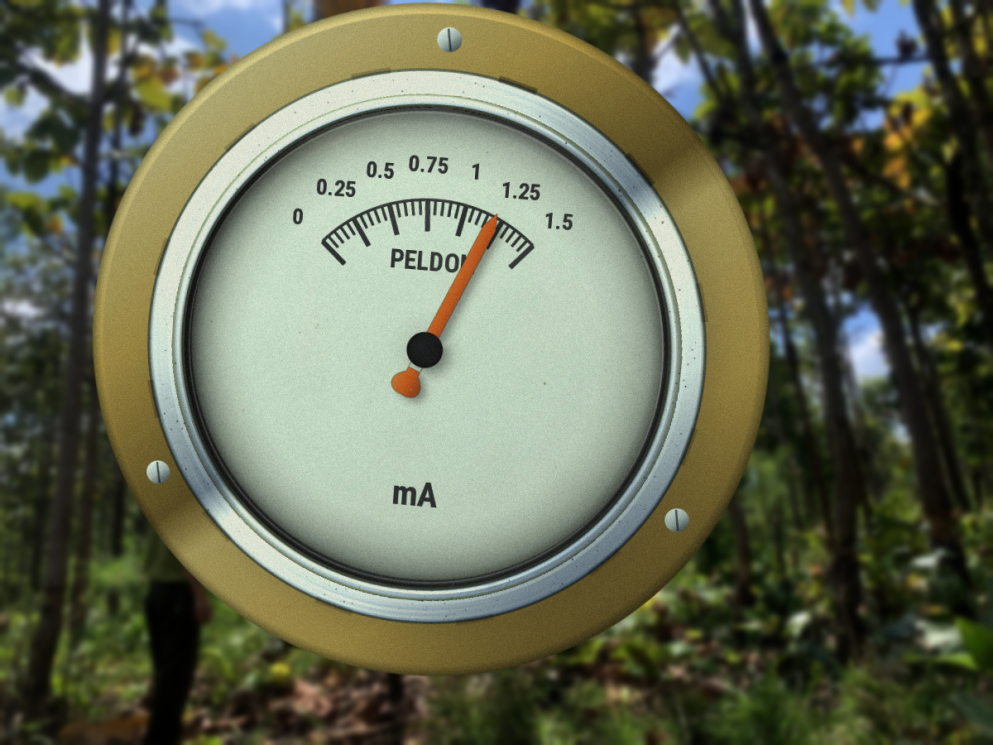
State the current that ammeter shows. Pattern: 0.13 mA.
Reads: 1.2 mA
